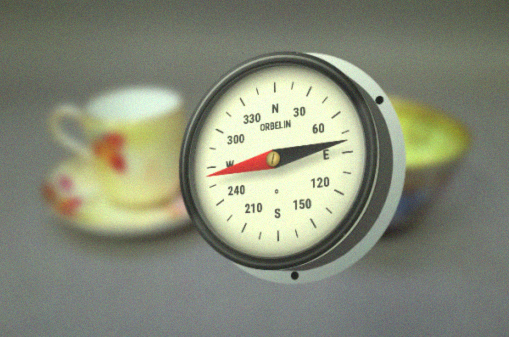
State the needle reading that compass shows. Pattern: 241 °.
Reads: 262.5 °
